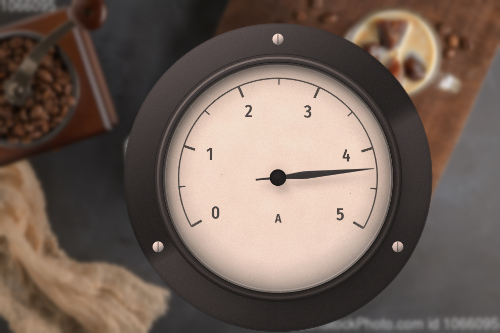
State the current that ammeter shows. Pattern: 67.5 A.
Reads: 4.25 A
